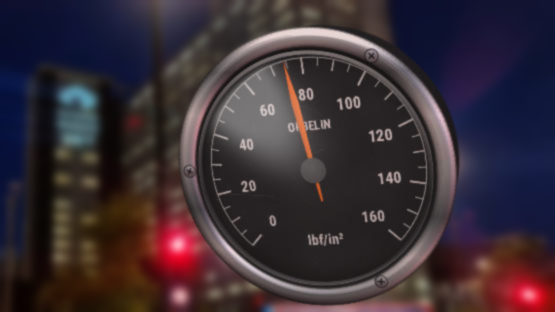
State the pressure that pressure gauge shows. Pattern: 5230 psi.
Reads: 75 psi
